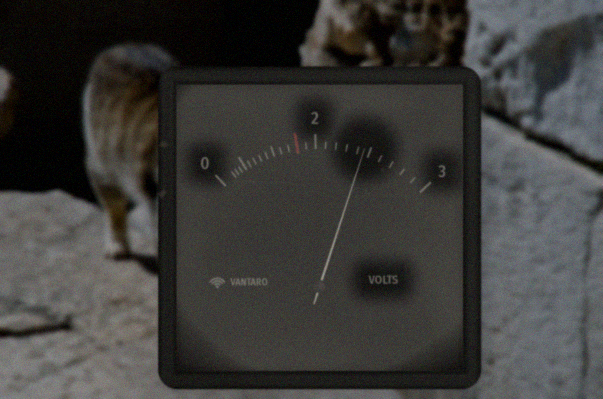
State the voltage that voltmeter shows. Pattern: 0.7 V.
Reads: 2.45 V
